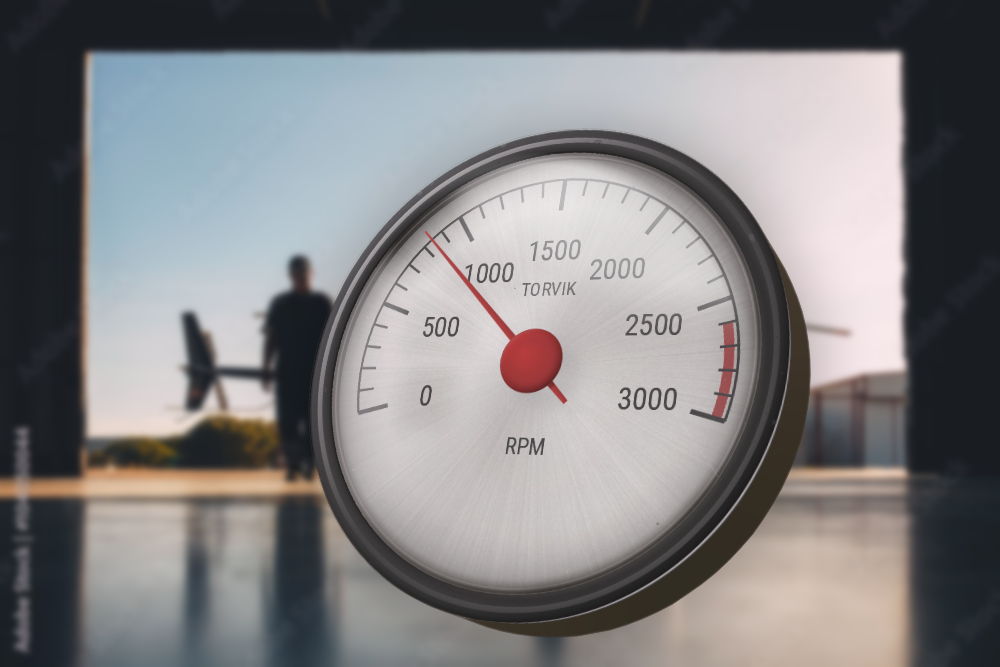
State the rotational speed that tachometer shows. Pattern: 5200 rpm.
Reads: 850 rpm
